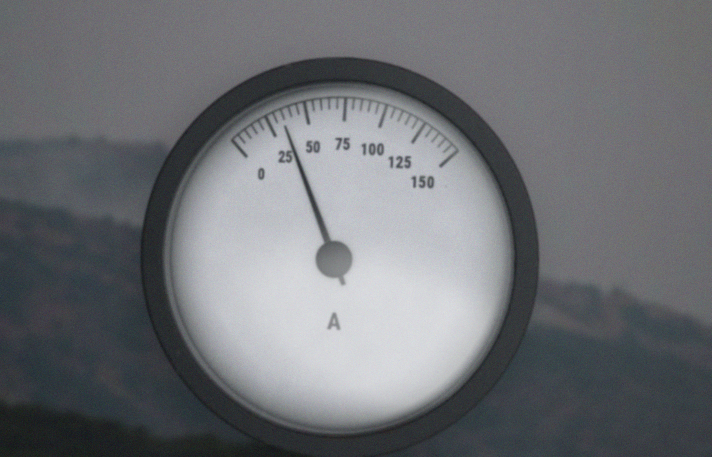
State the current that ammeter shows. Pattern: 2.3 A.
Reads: 35 A
